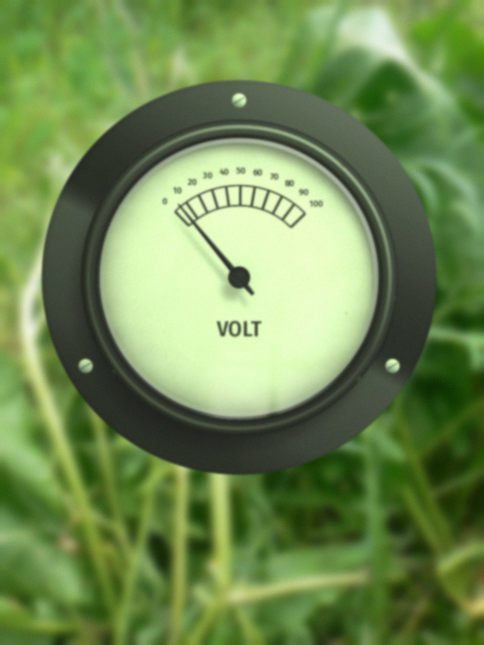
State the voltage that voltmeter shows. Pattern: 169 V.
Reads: 5 V
